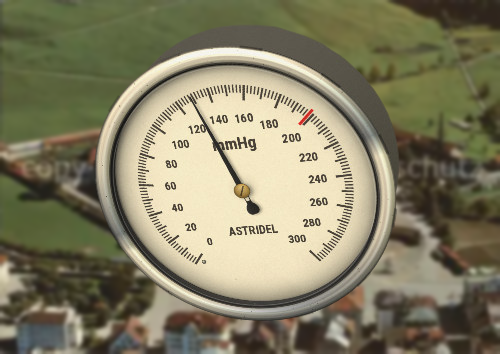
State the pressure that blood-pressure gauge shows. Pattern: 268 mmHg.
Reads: 130 mmHg
